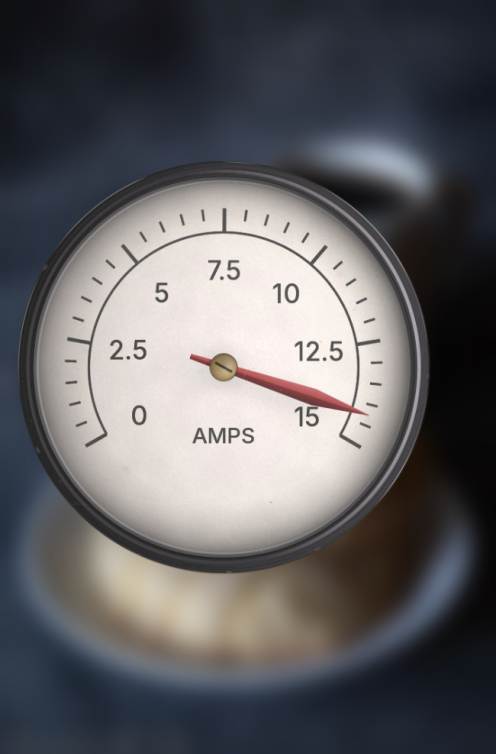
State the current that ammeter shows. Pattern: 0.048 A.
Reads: 14.25 A
